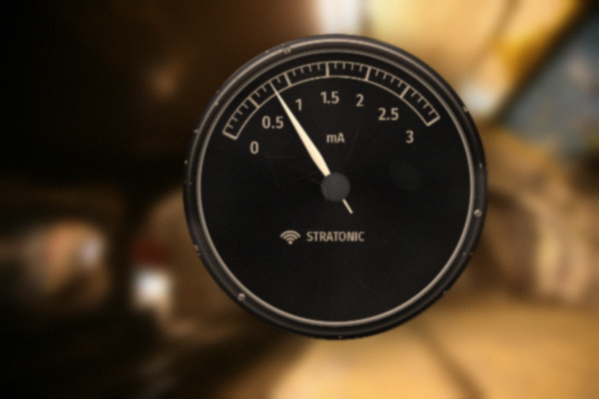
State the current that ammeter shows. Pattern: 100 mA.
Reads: 0.8 mA
